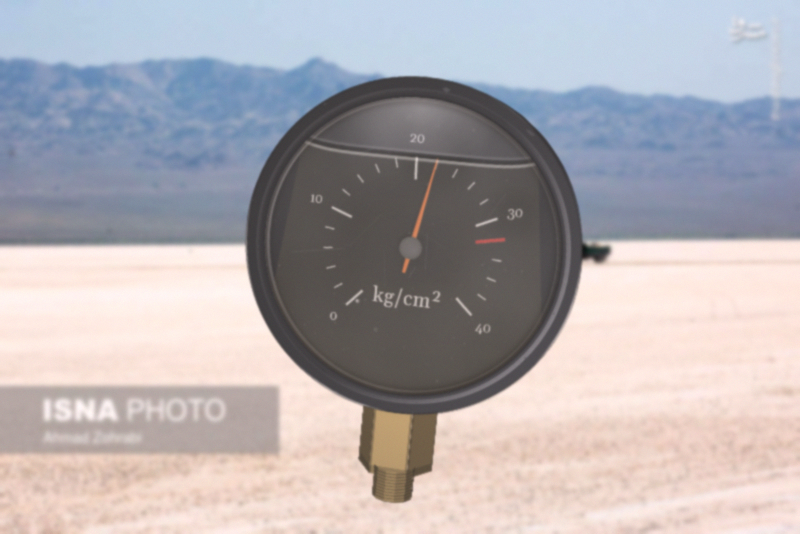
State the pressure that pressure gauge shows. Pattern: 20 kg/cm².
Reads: 22 kg/cm²
